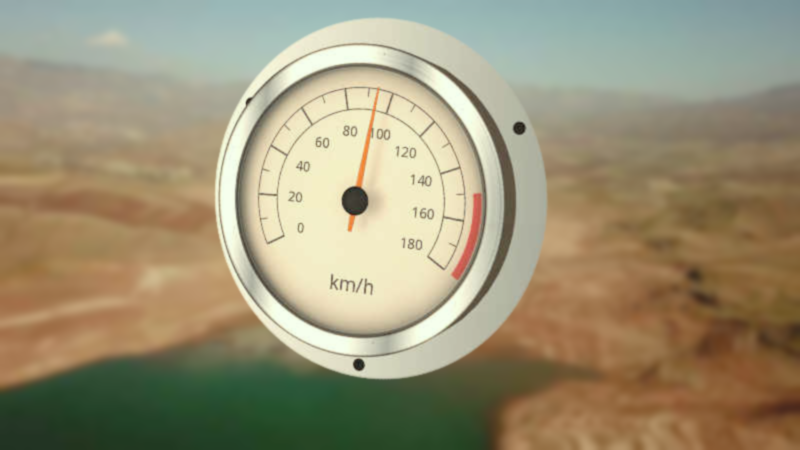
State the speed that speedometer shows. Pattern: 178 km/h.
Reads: 95 km/h
